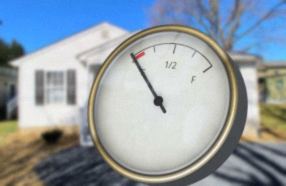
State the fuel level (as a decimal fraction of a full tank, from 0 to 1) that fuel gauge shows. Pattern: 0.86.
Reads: 0
